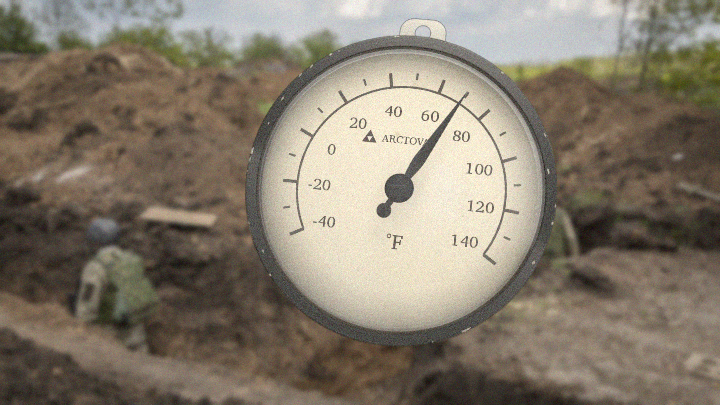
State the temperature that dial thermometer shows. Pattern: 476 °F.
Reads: 70 °F
